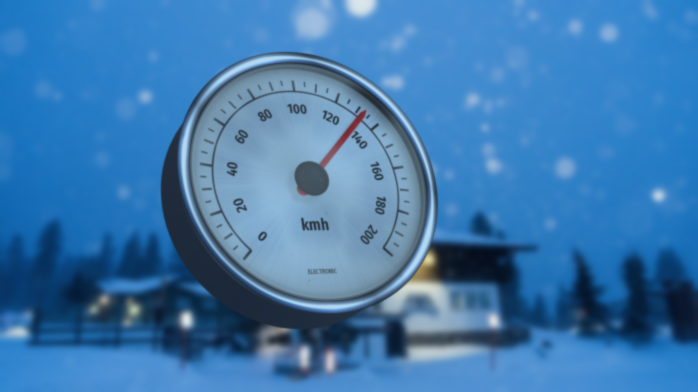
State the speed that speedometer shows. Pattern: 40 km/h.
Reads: 132.5 km/h
